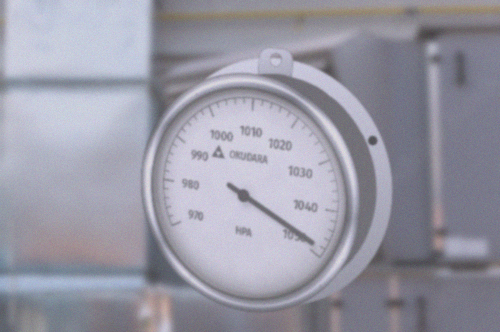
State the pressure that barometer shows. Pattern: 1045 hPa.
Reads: 1048 hPa
